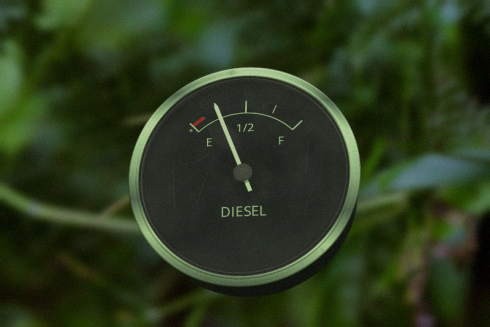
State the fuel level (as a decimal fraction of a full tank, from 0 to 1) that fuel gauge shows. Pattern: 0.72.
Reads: 0.25
